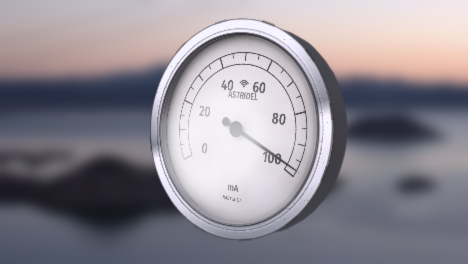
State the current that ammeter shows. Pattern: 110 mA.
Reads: 97.5 mA
